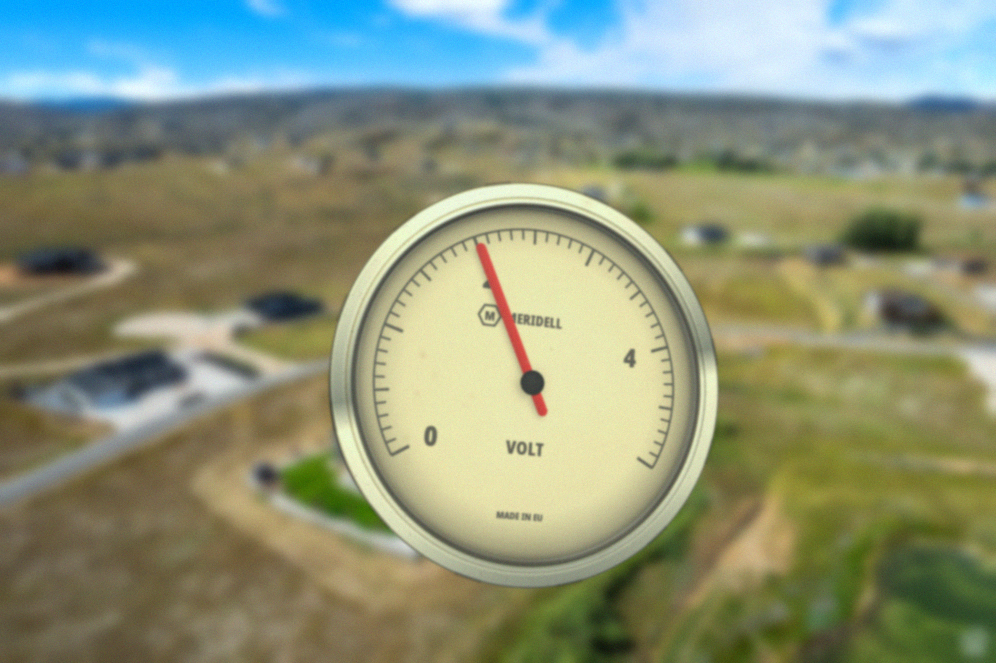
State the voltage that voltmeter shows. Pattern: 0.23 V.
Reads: 2 V
